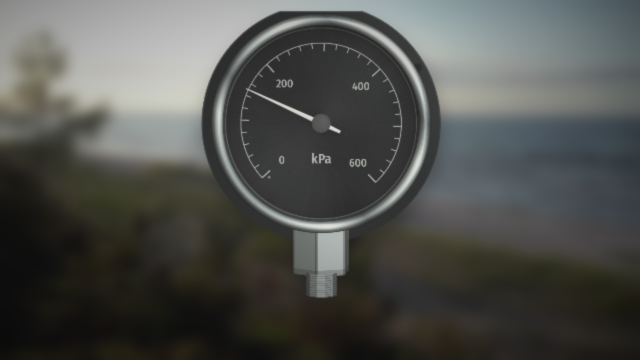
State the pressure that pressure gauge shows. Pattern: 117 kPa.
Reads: 150 kPa
